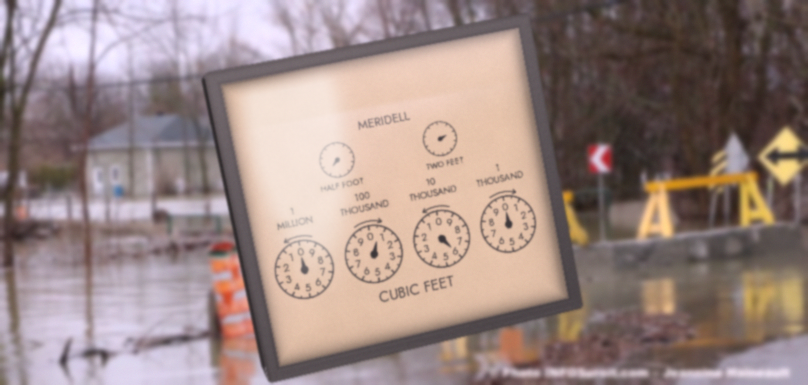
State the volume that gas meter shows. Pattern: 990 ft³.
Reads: 6000 ft³
